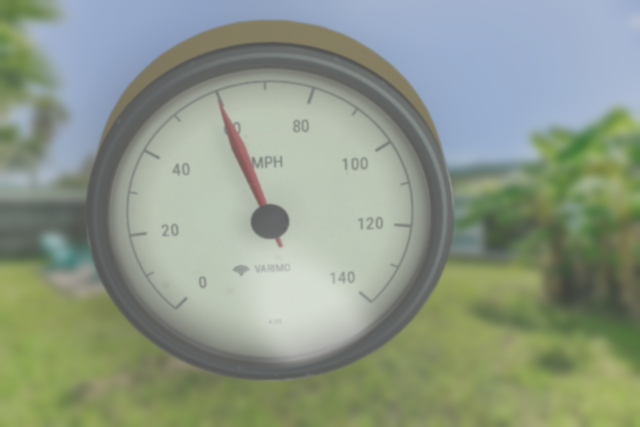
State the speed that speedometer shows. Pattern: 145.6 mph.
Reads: 60 mph
